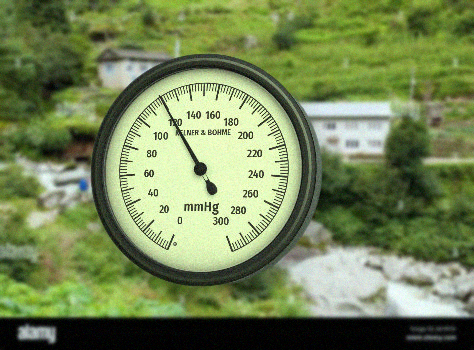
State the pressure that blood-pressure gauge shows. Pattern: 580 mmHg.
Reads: 120 mmHg
